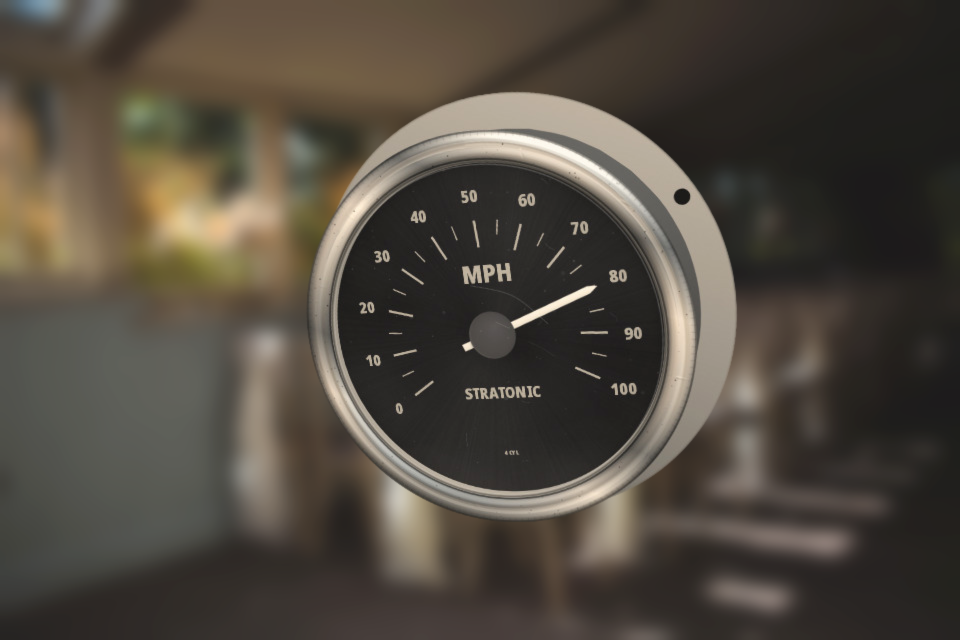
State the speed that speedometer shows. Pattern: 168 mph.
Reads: 80 mph
